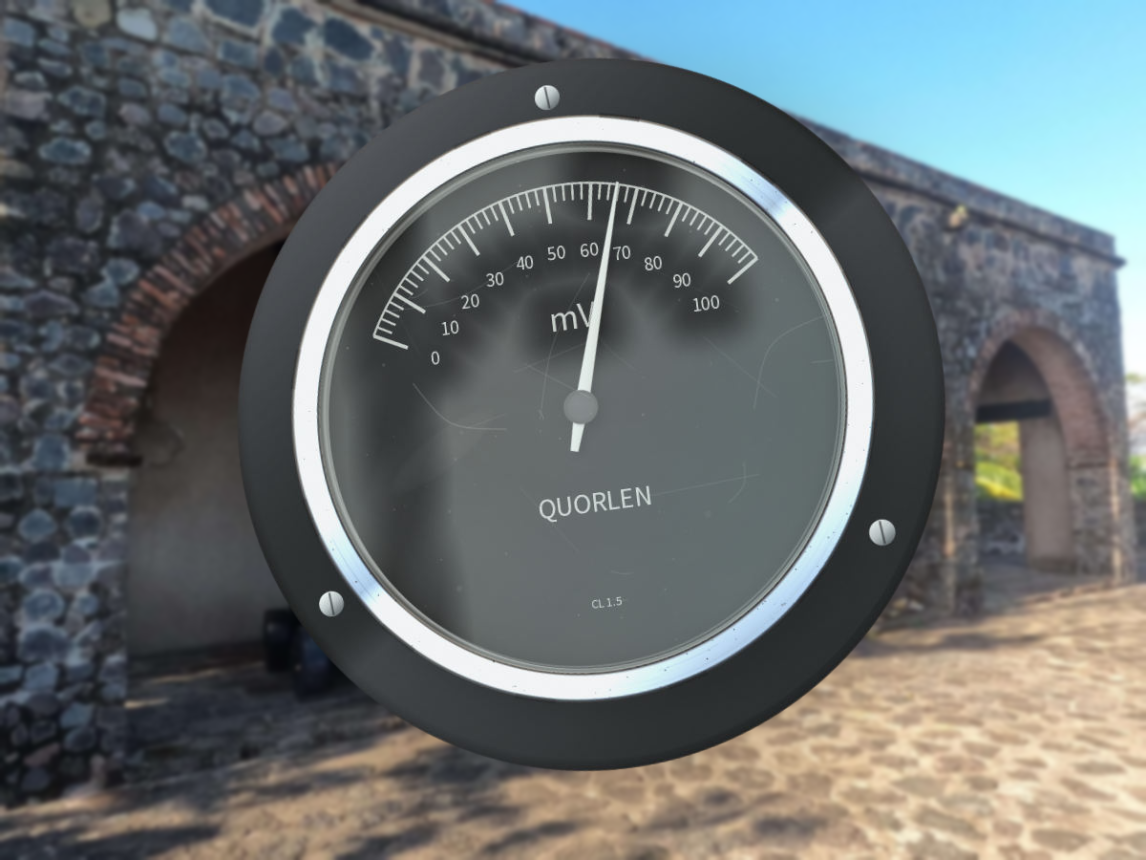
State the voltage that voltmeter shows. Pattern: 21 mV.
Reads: 66 mV
